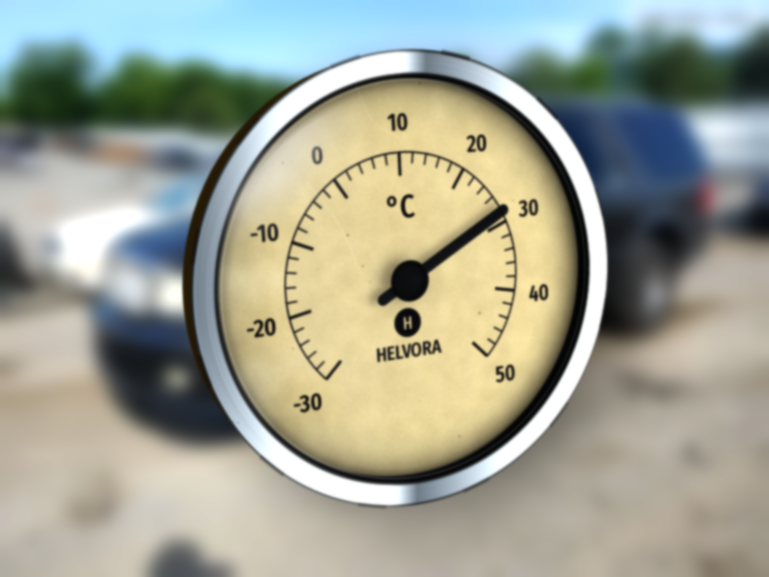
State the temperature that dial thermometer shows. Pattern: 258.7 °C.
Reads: 28 °C
